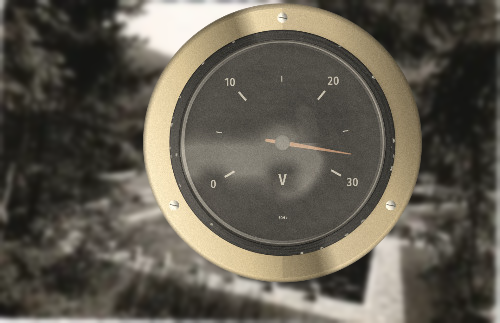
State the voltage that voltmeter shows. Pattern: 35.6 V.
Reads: 27.5 V
